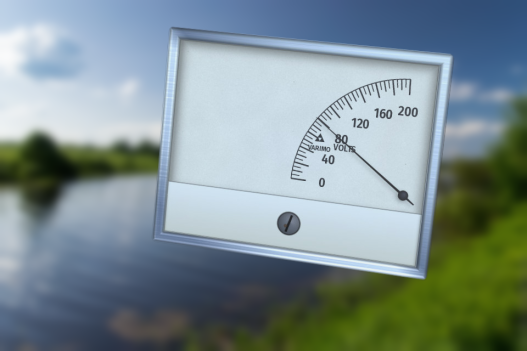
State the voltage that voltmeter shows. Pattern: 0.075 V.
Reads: 80 V
